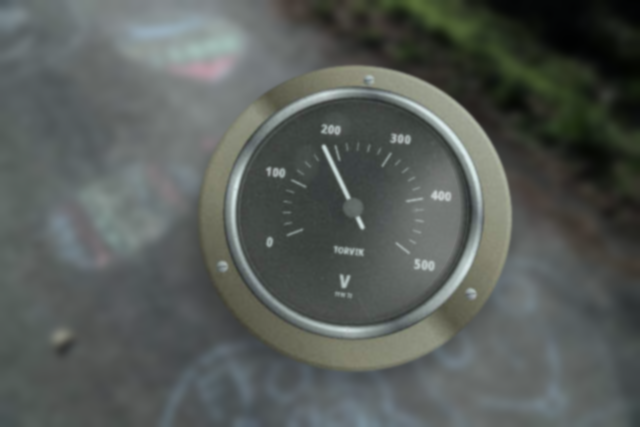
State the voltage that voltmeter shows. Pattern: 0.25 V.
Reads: 180 V
